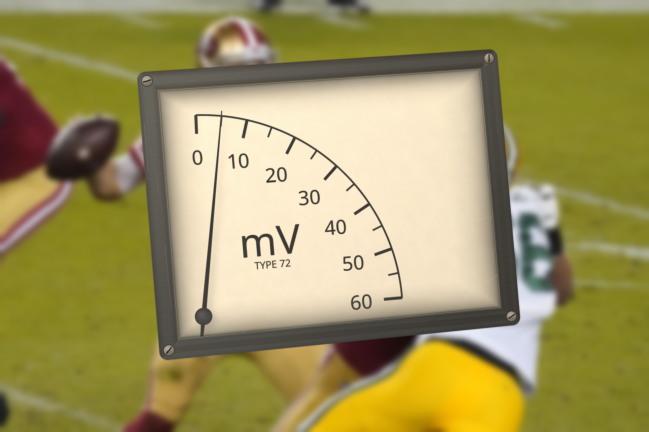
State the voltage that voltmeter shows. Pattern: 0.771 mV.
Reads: 5 mV
